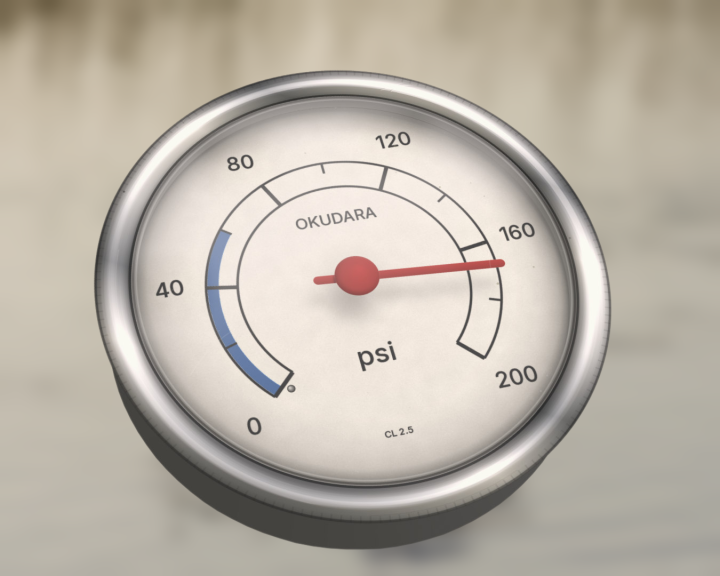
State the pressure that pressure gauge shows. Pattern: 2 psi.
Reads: 170 psi
